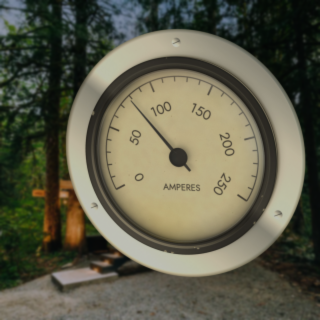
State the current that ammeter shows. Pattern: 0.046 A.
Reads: 80 A
